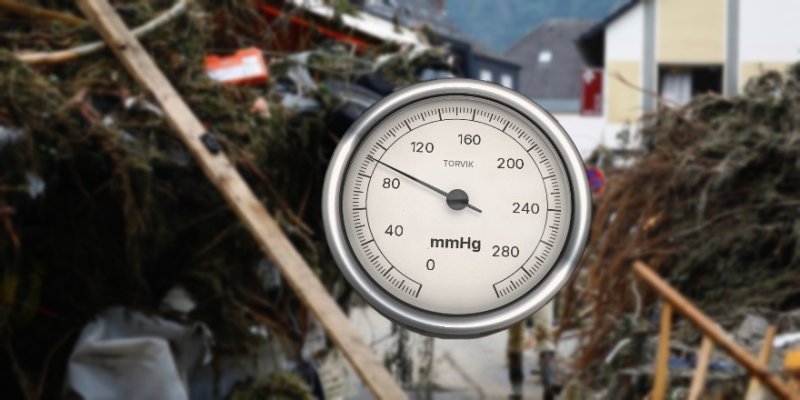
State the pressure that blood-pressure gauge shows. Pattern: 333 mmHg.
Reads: 90 mmHg
